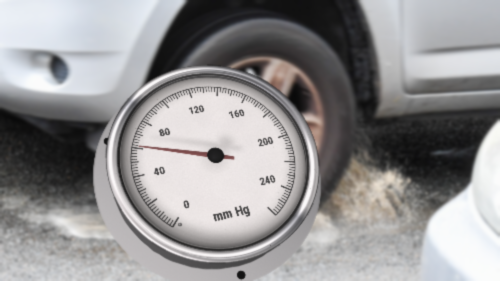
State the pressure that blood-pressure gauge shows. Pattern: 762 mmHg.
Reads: 60 mmHg
